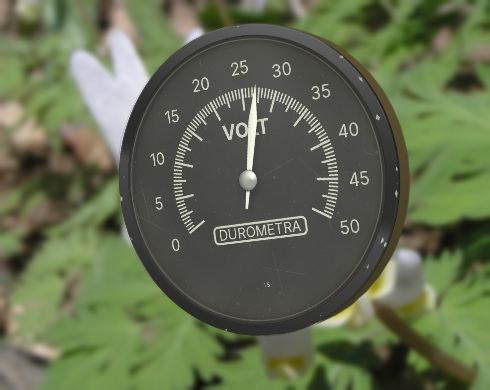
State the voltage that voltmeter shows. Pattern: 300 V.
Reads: 27.5 V
